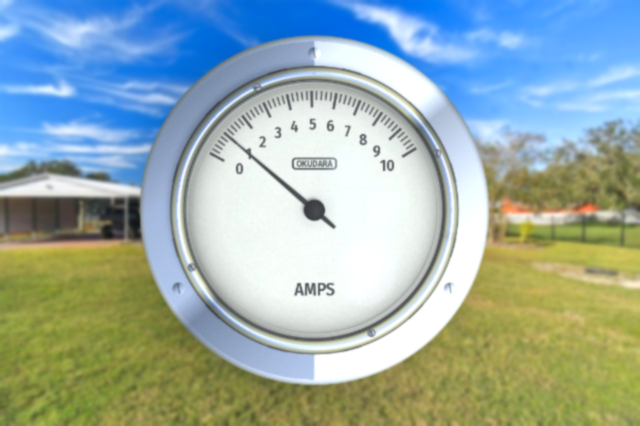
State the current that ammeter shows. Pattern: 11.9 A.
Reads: 1 A
